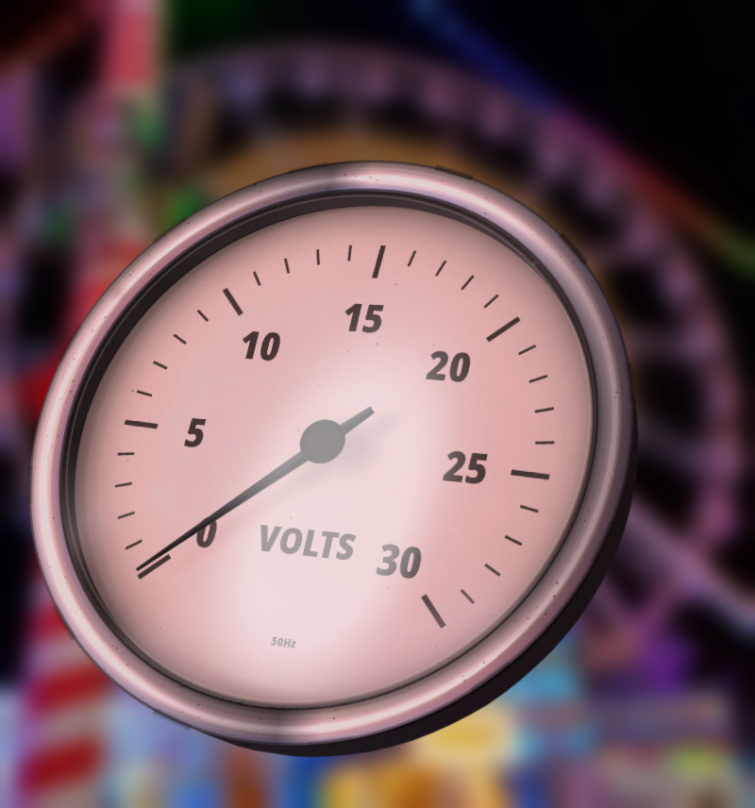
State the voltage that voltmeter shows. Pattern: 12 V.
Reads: 0 V
